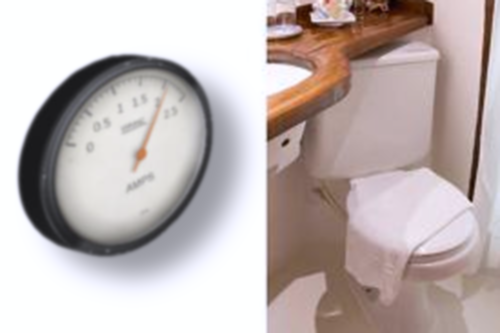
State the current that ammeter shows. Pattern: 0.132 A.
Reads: 2 A
